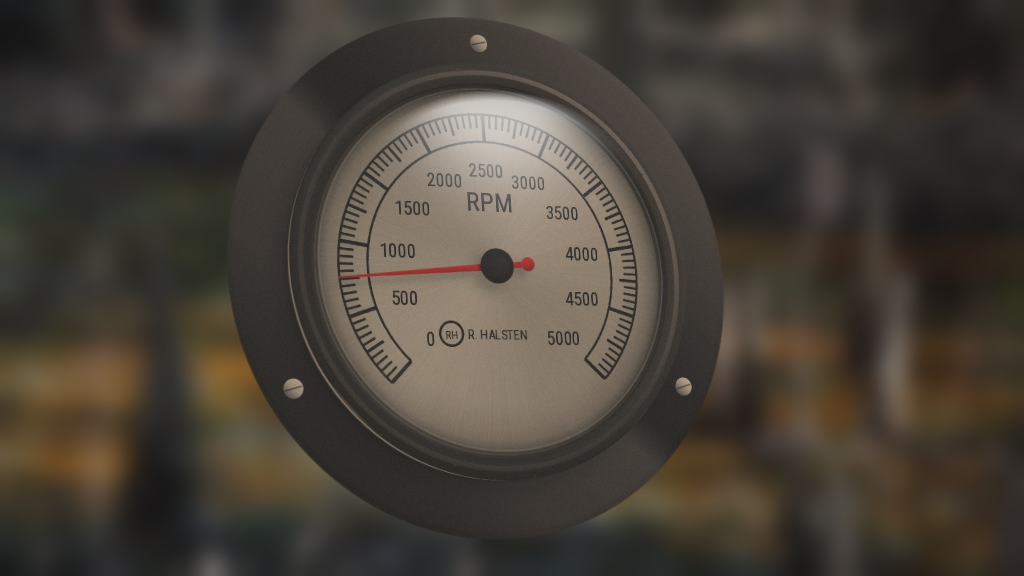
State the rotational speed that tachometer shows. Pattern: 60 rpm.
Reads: 750 rpm
